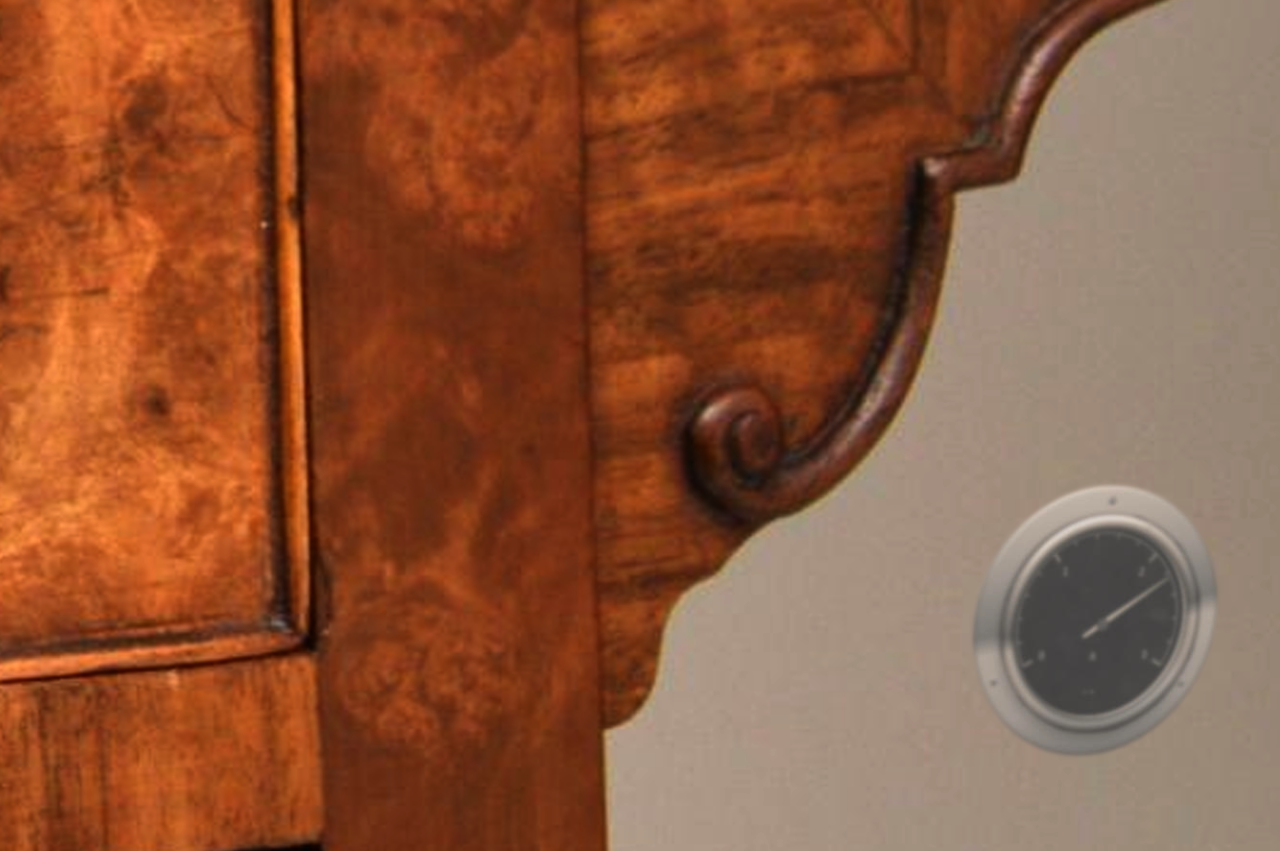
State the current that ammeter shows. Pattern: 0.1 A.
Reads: 2.2 A
